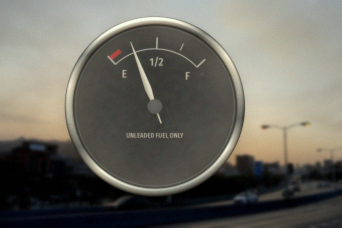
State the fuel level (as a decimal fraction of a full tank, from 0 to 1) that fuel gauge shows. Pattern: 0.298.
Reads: 0.25
